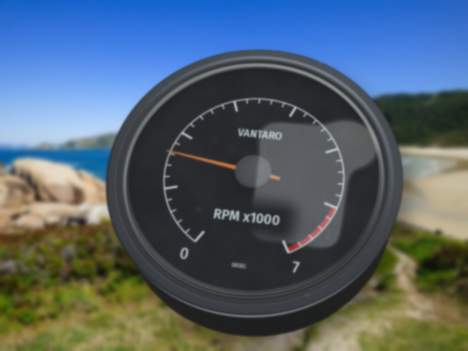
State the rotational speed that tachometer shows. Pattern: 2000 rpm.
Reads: 1600 rpm
